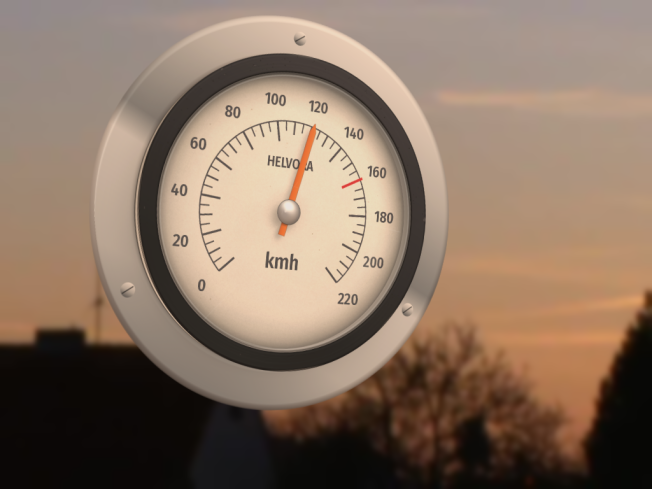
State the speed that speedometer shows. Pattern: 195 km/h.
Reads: 120 km/h
